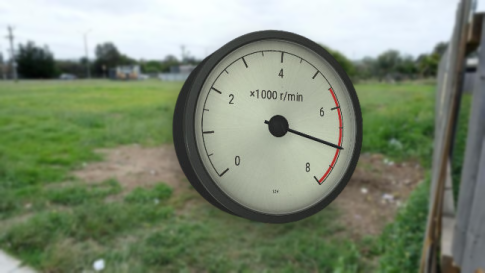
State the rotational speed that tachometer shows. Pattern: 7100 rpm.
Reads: 7000 rpm
